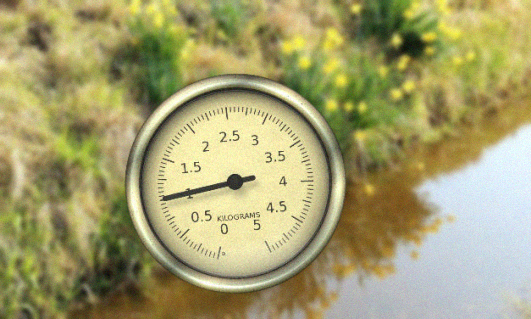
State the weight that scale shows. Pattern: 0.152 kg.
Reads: 1 kg
